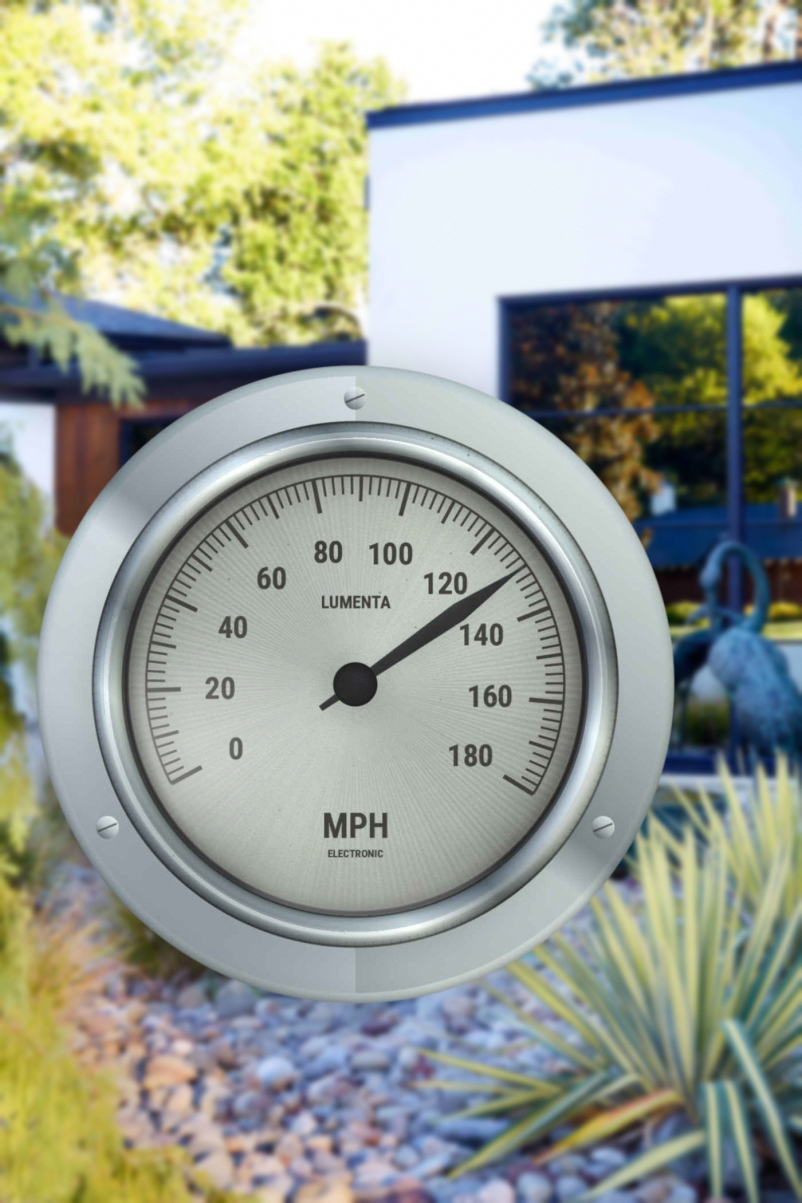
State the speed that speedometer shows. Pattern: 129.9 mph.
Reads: 130 mph
